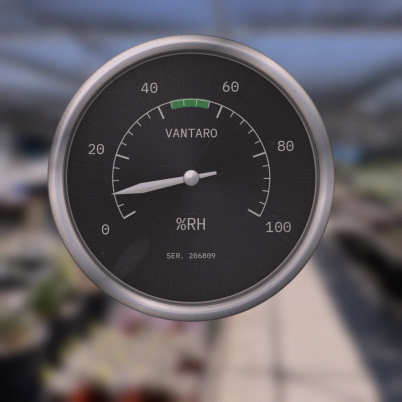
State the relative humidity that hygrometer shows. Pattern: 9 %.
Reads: 8 %
